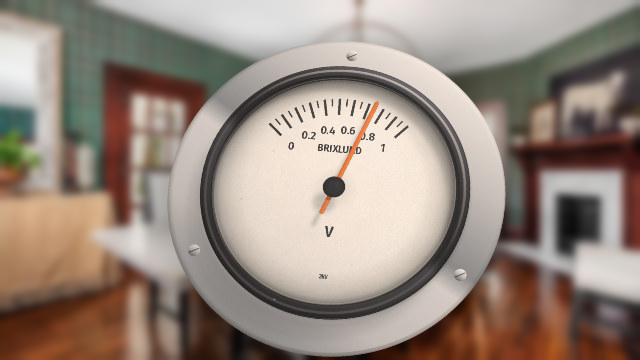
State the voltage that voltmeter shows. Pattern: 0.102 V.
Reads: 0.75 V
